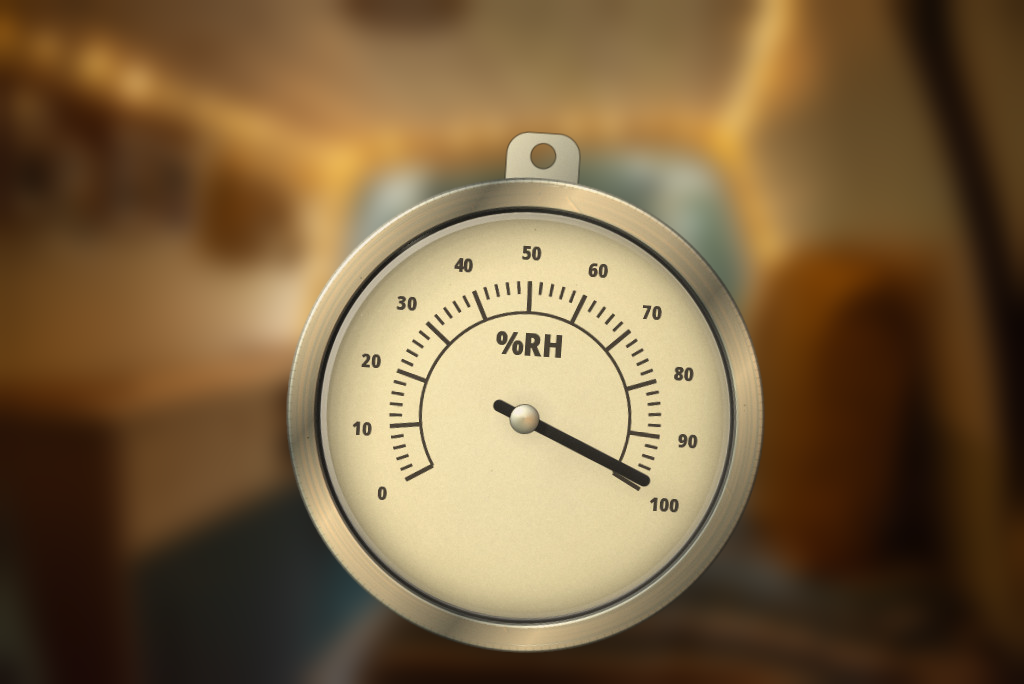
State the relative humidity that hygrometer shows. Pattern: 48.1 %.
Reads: 98 %
